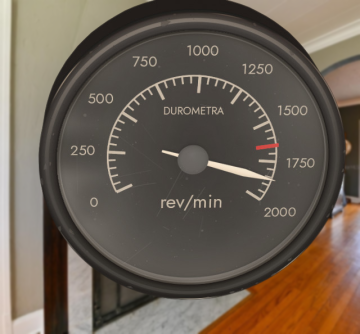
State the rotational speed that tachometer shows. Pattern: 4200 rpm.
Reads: 1850 rpm
